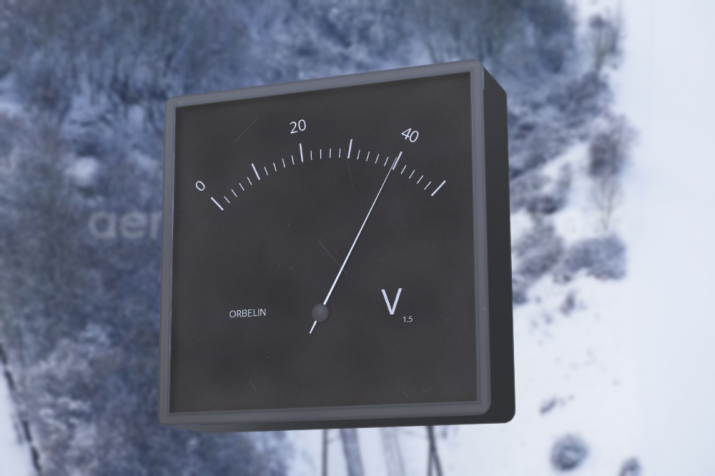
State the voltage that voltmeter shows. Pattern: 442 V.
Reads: 40 V
